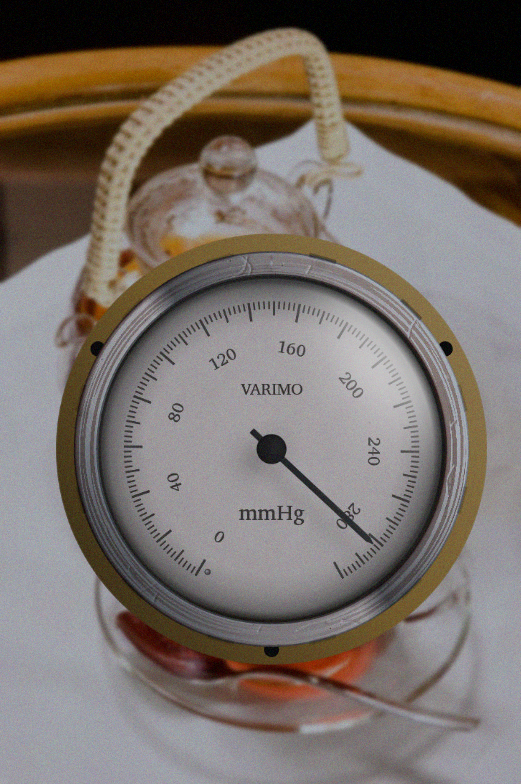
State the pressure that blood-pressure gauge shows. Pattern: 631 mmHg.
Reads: 282 mmHg
